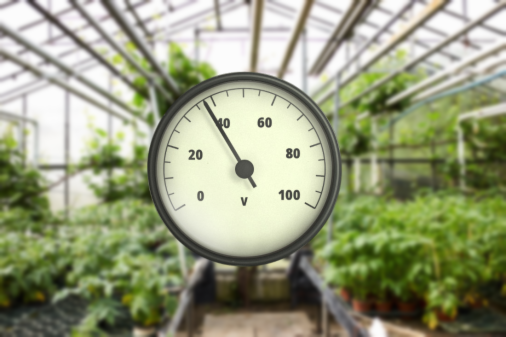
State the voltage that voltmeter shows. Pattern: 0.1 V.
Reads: 37.5 V
